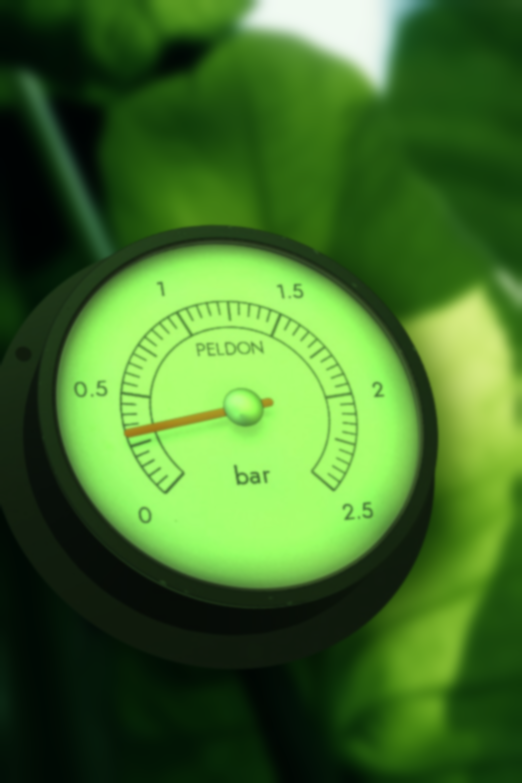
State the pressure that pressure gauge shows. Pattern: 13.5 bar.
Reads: 0.3 bar
